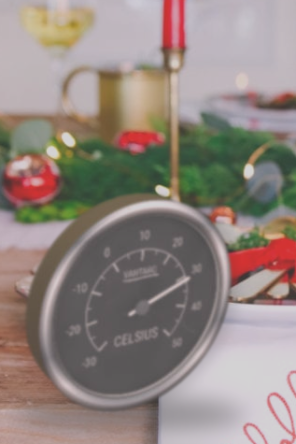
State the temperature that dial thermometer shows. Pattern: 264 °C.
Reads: 30 °C
